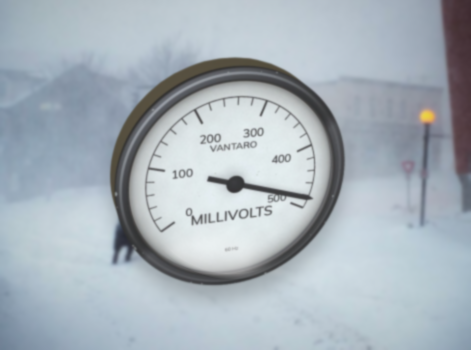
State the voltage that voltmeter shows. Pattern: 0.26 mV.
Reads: 480 mV
